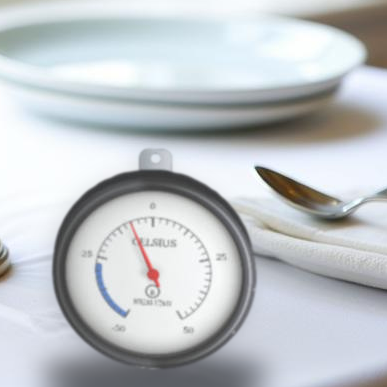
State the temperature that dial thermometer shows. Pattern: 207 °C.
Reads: -7.5 °C
